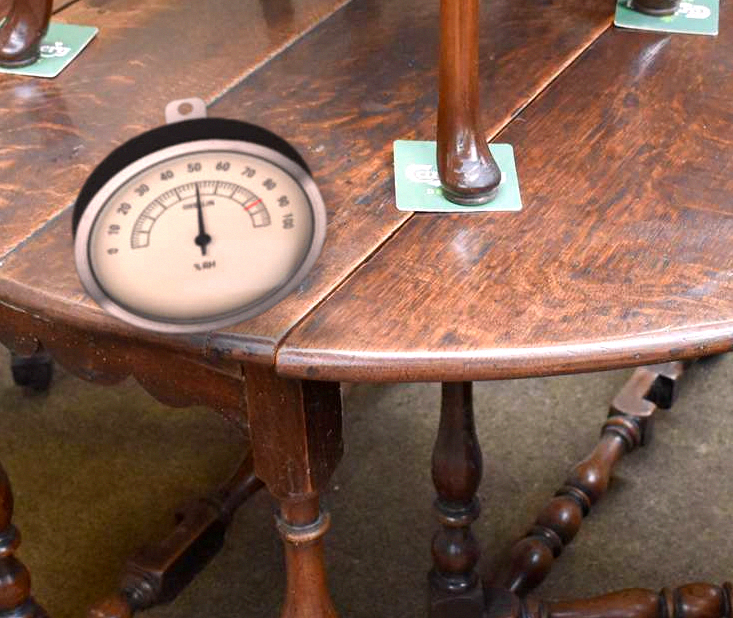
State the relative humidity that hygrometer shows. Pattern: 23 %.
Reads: 50 %
